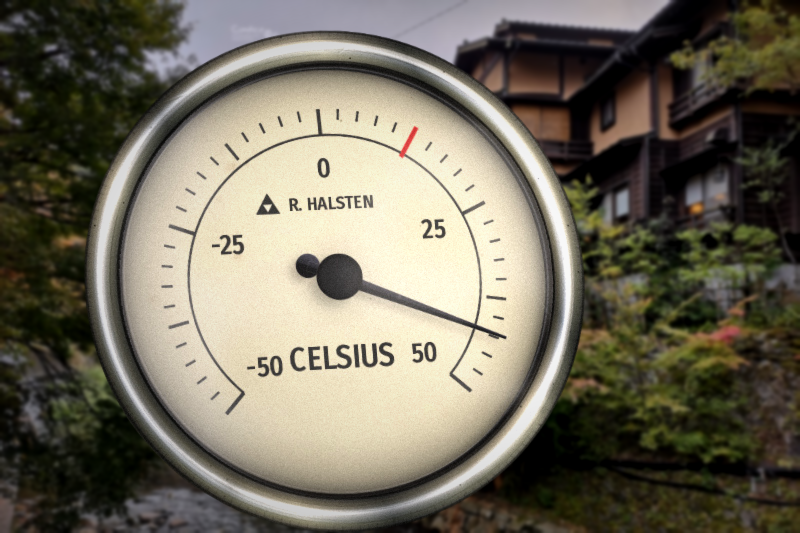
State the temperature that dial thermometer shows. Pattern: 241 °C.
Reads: 42.5 °C
